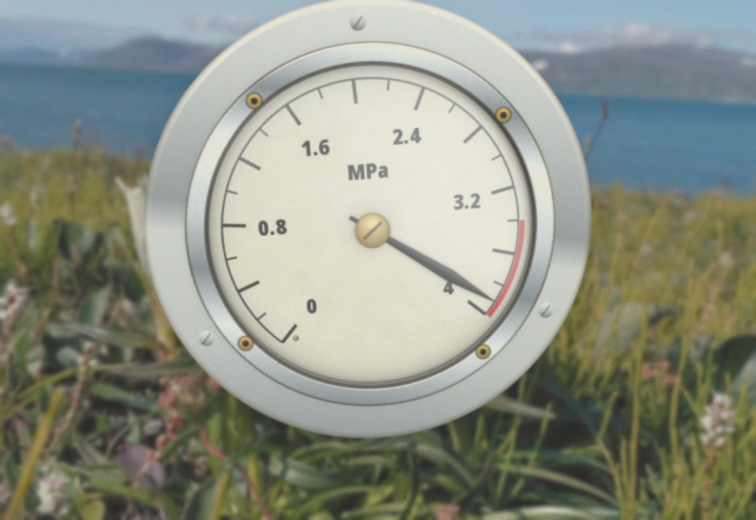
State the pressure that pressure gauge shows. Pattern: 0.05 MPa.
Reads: 3.9 MPa
